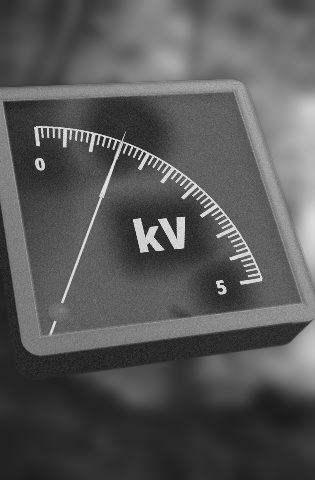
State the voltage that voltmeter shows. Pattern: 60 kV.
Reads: 1.5 kV
